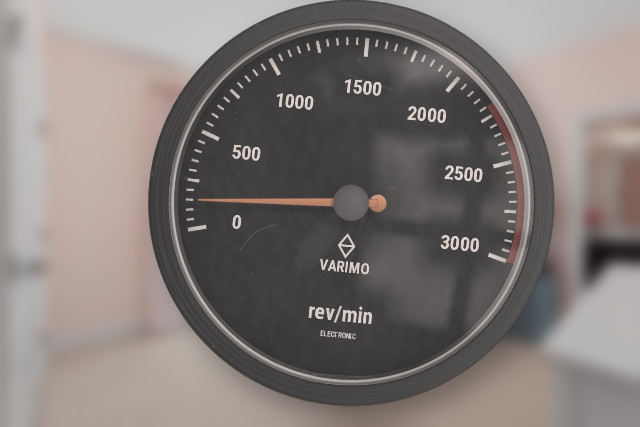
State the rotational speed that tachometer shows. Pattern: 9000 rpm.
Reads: 150 rpm
